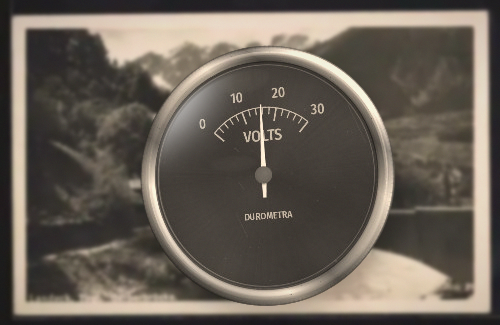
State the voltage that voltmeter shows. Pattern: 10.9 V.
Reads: 16 V
